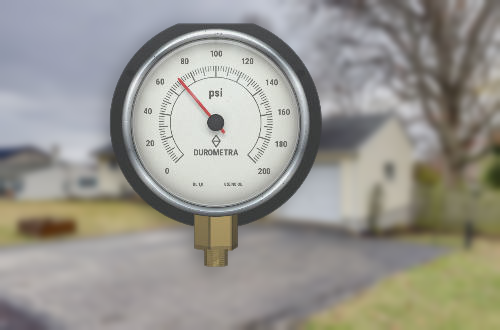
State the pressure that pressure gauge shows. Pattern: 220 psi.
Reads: 70 psi
